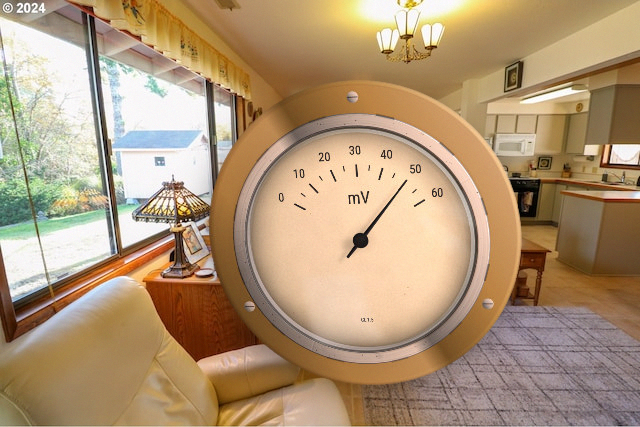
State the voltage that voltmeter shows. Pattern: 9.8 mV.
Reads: 50 mV
